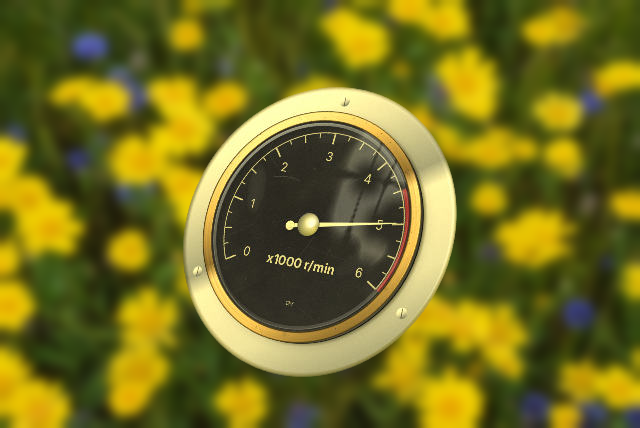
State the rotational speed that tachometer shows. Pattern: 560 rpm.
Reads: 5000 rpm
